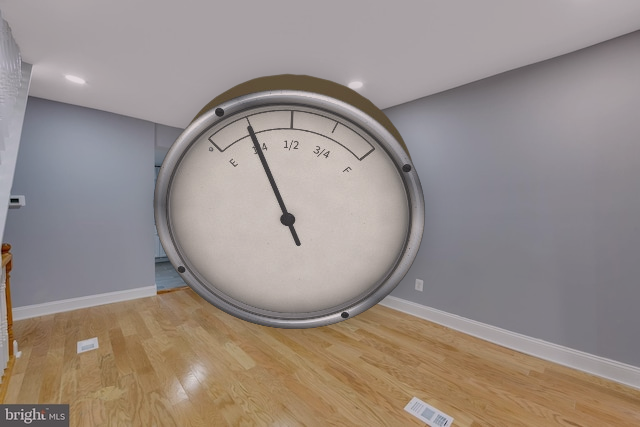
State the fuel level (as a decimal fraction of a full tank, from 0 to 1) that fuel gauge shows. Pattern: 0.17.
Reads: 0.25
